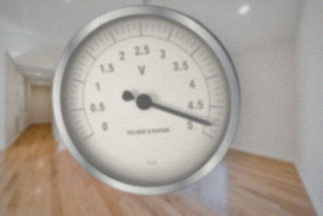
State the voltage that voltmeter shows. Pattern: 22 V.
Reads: 4.8 V
